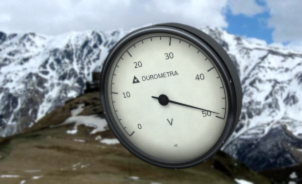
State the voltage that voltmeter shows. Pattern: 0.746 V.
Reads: 49 V
